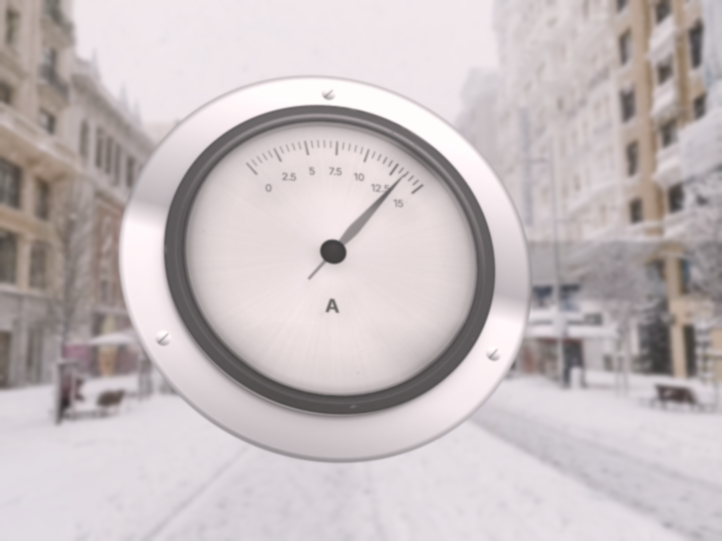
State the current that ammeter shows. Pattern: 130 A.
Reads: 13.5 A
